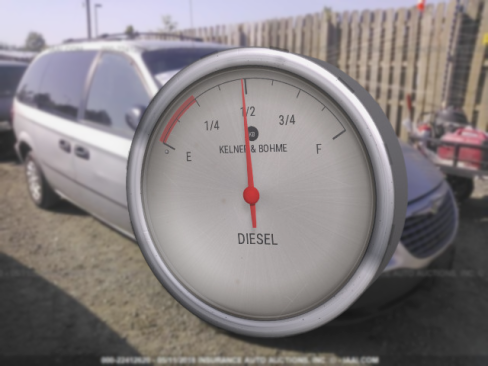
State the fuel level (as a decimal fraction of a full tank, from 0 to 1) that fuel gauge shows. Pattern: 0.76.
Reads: 0.5
